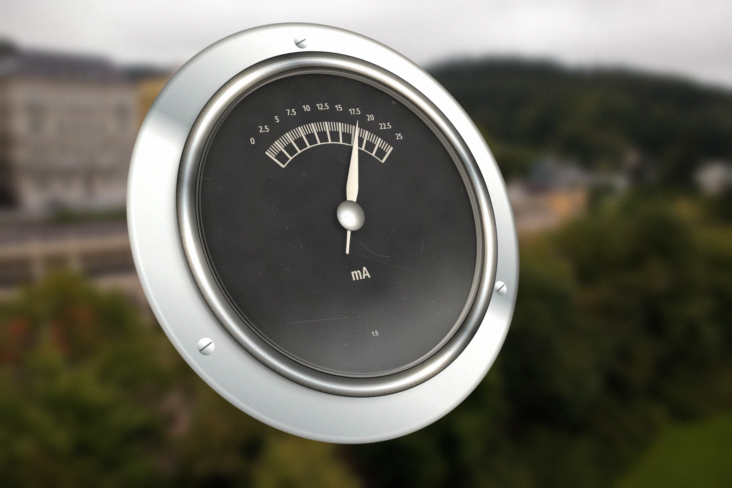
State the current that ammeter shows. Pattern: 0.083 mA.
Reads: 17.5 mA
